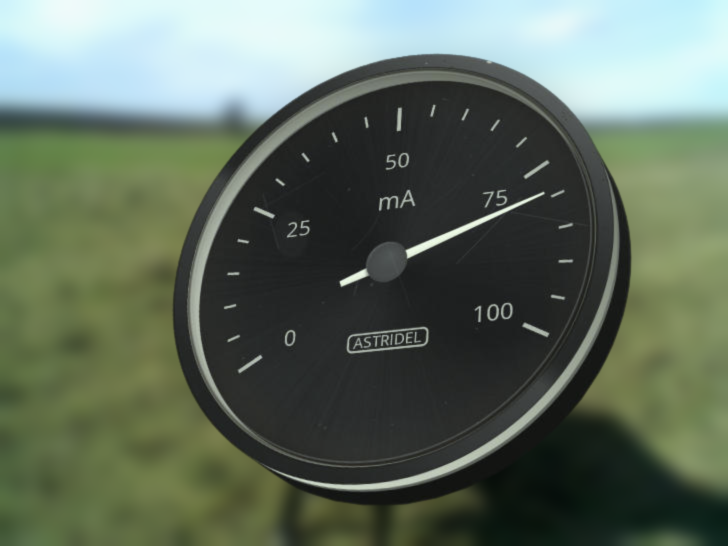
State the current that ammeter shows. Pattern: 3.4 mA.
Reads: 80 mA
